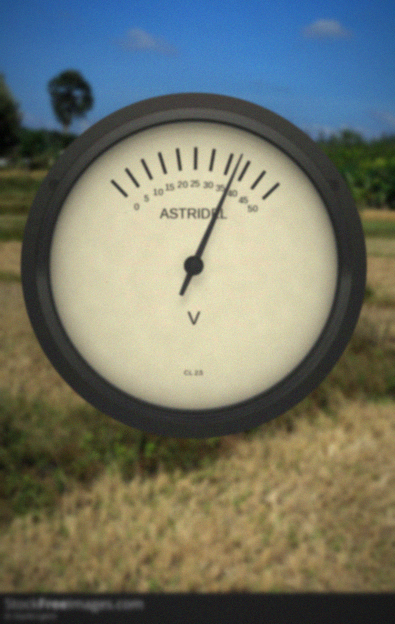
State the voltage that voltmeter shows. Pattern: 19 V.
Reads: 37.5 V
